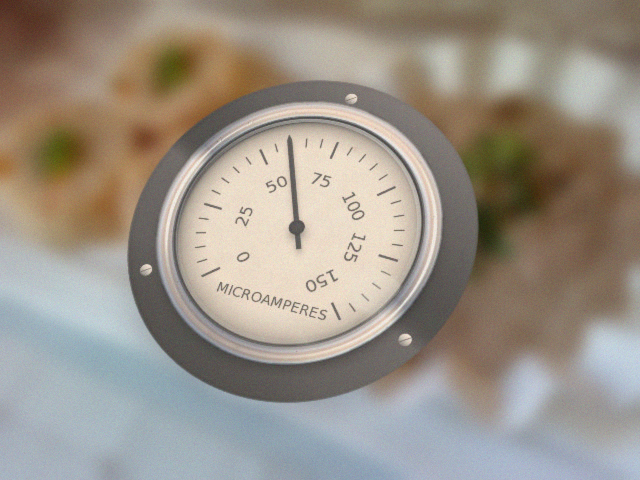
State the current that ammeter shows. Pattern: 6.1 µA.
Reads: 60 µA
